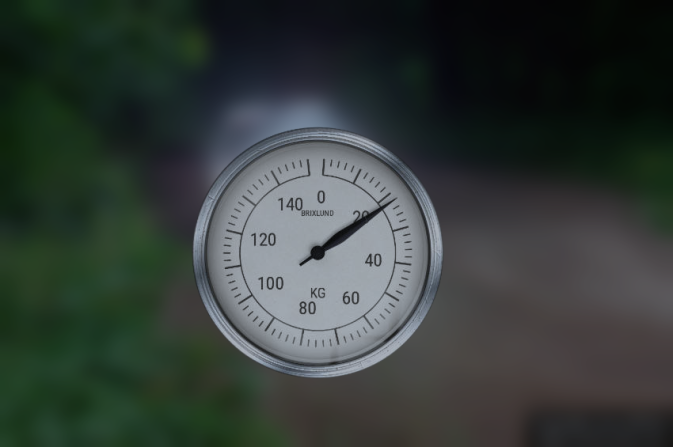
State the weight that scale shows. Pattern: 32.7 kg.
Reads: 22 kg
